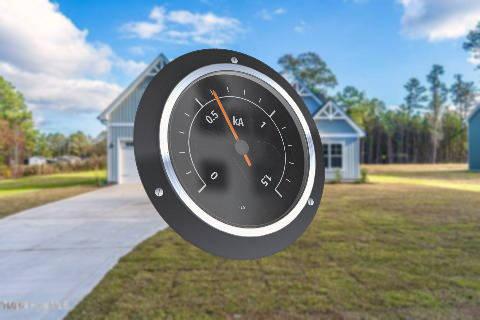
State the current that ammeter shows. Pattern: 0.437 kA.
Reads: 0.6 kA
